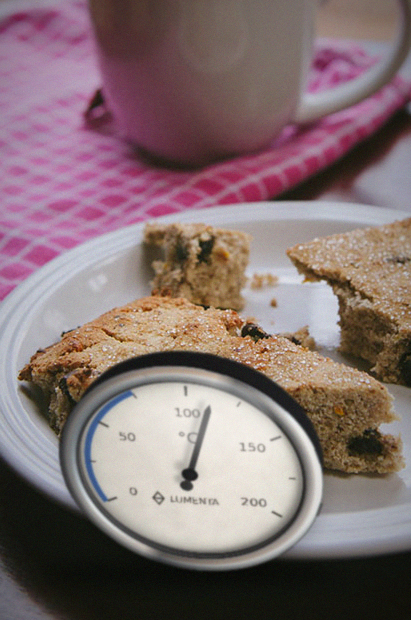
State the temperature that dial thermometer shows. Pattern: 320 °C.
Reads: 112.5 °C
